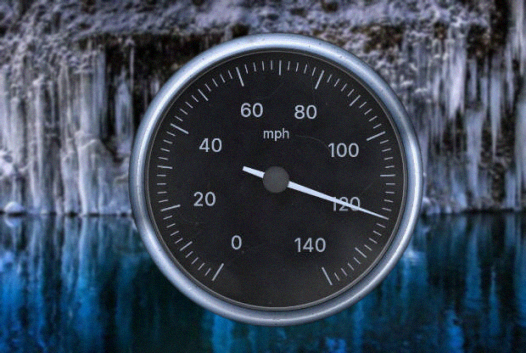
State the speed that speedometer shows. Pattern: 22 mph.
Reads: 120 mph
